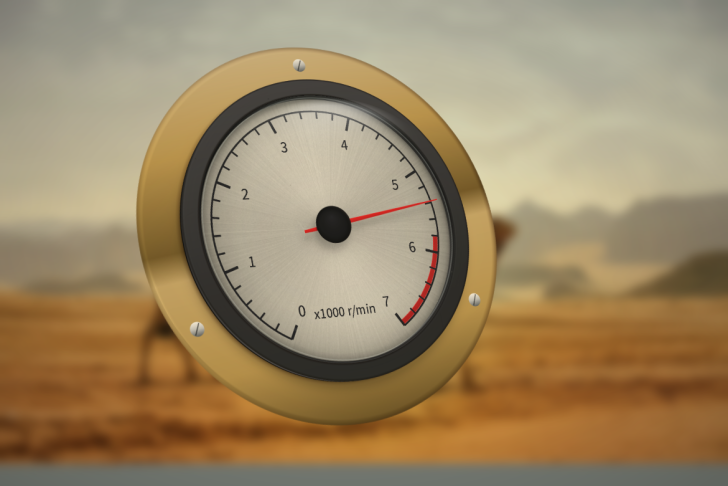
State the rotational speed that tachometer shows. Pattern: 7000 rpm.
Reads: 5400 rpm
